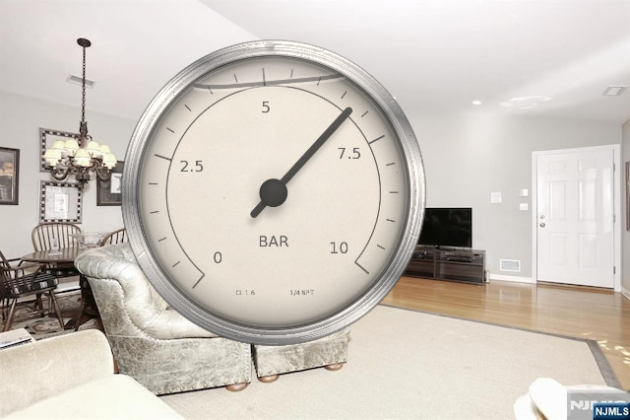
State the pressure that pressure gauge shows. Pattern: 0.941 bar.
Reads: 6.75 bar
